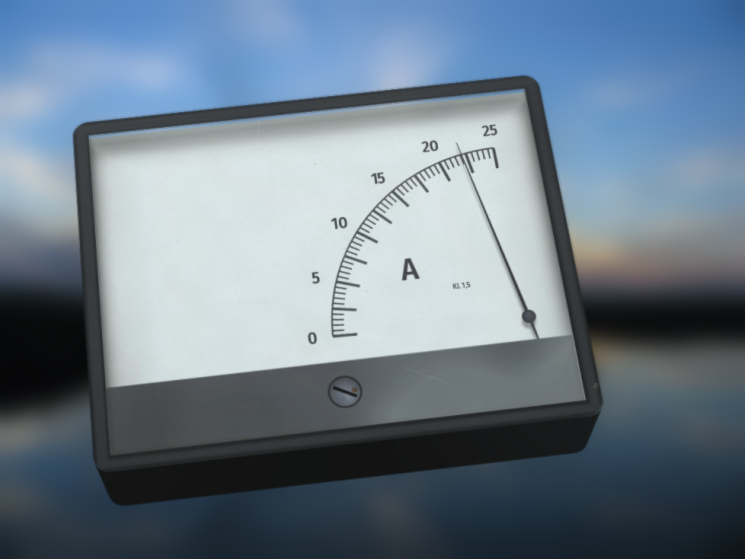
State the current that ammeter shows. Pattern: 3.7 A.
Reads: 22 A
